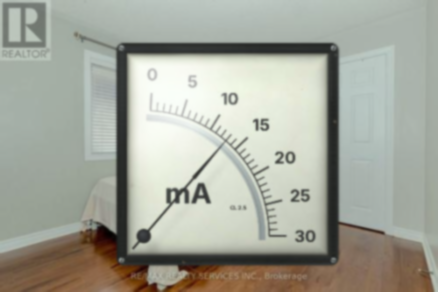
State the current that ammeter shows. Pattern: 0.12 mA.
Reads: 13 mA
